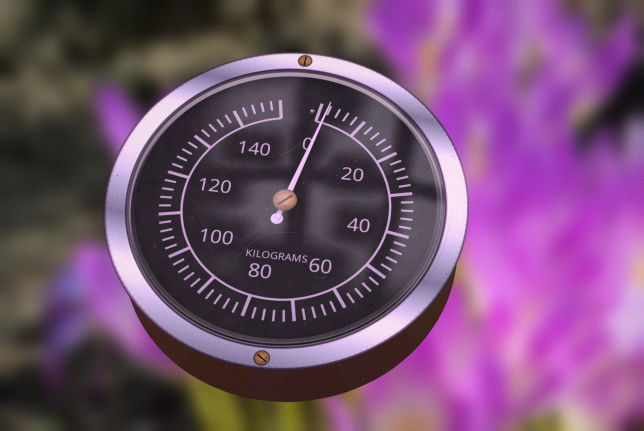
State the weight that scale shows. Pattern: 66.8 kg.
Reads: 2 kg
